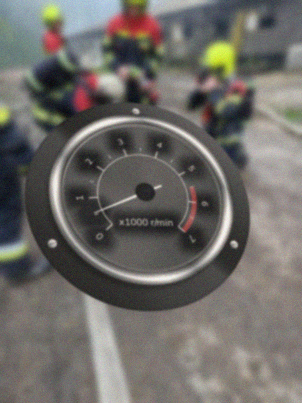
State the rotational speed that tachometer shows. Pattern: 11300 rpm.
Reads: 500 rpm
